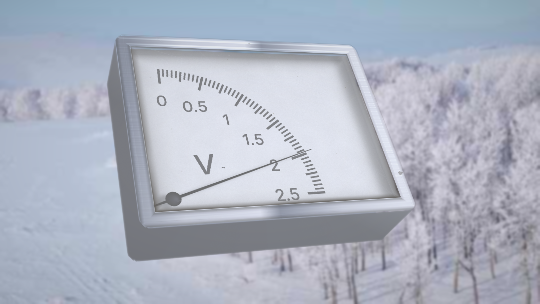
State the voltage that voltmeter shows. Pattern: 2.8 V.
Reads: 2 V
